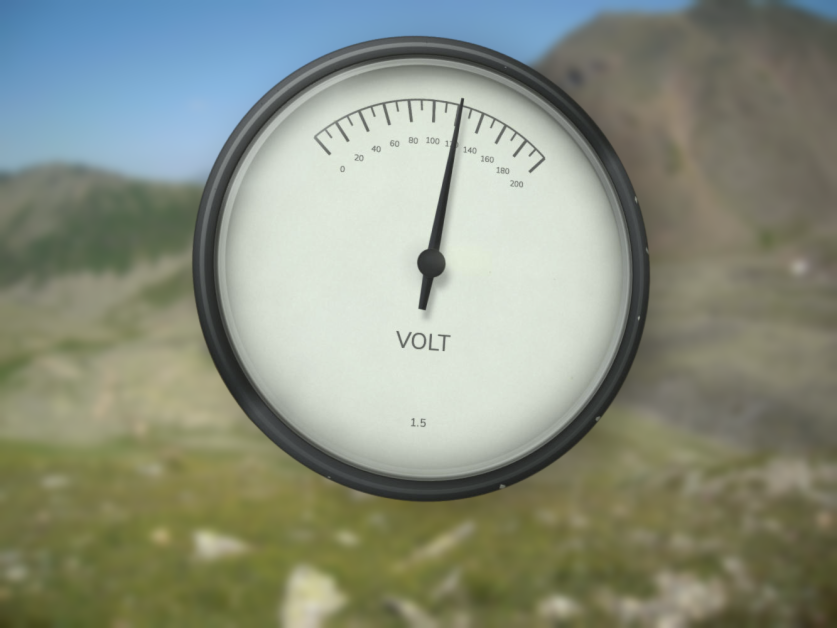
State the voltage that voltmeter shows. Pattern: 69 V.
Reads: 120 V
